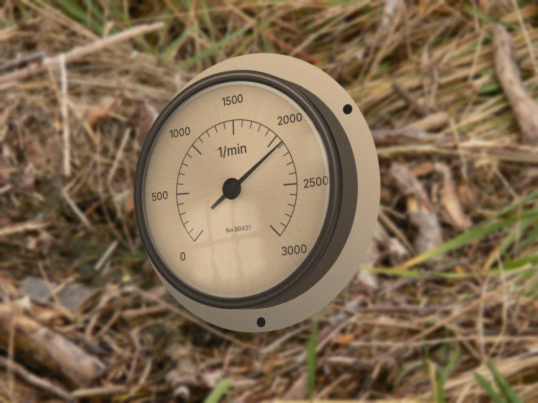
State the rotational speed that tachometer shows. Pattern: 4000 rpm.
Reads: 2100 rpm
